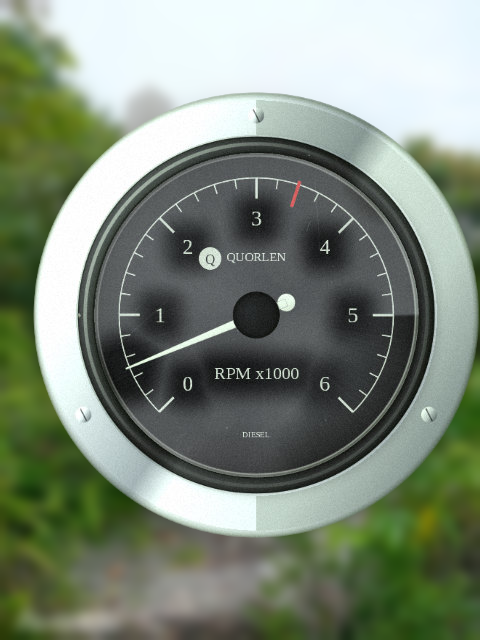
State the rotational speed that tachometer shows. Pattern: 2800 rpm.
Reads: 500 rpm
